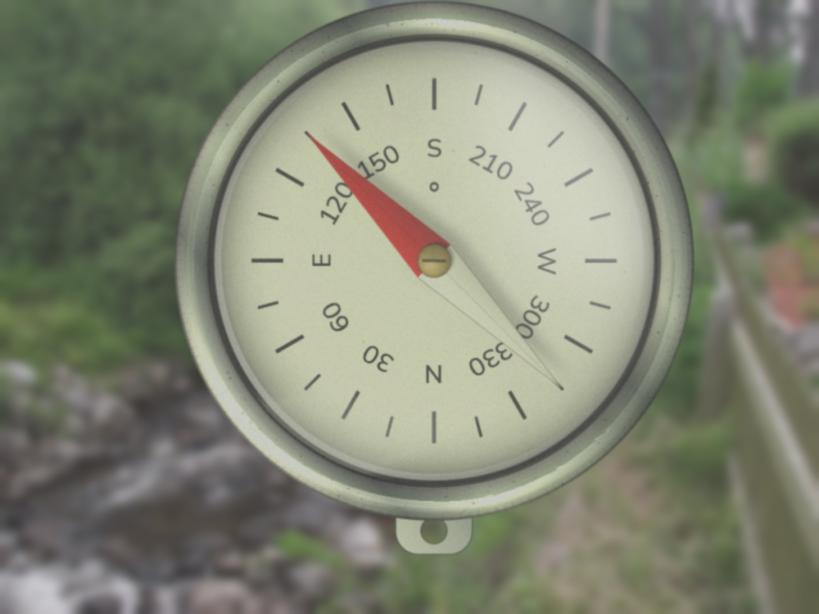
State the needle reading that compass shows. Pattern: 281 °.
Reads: 135 °
